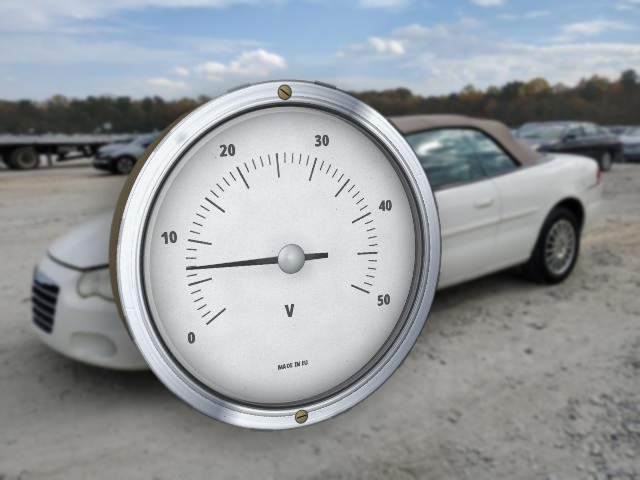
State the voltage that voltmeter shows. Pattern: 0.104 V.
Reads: 7 V
